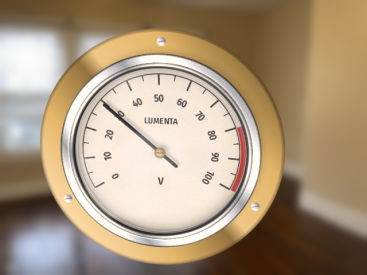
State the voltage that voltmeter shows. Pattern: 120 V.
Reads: 30 V
